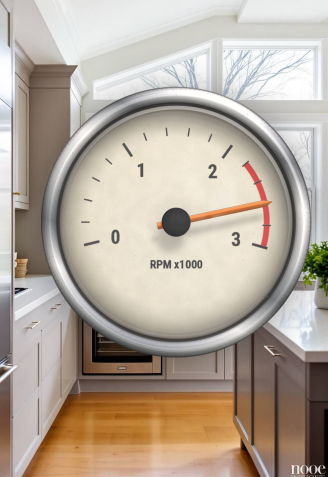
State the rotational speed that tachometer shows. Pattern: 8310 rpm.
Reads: 2600 rpm
